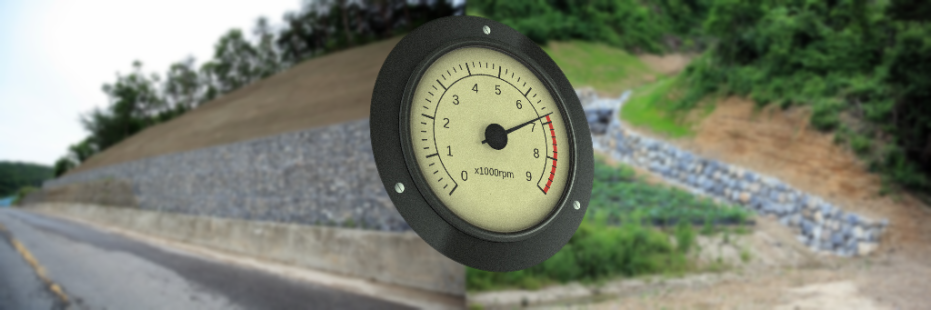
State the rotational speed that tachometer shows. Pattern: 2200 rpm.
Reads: 6800 rpm
